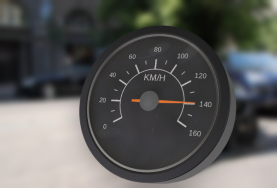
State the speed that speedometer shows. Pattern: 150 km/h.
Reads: 140 km/h
